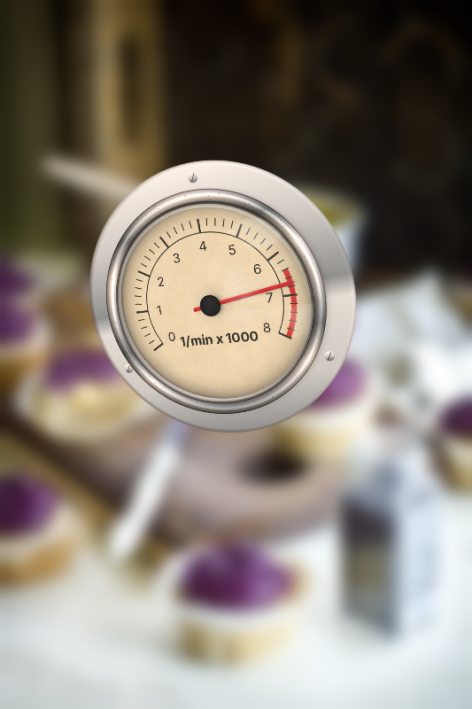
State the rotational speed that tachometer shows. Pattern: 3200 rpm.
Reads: 6700 rpm
